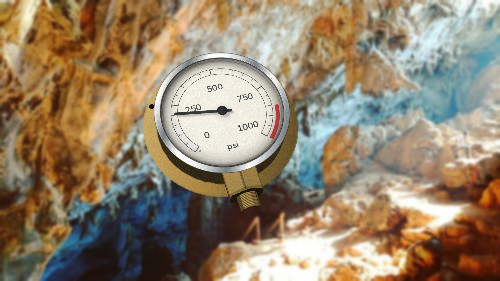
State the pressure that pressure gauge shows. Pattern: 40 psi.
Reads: 200 psi
